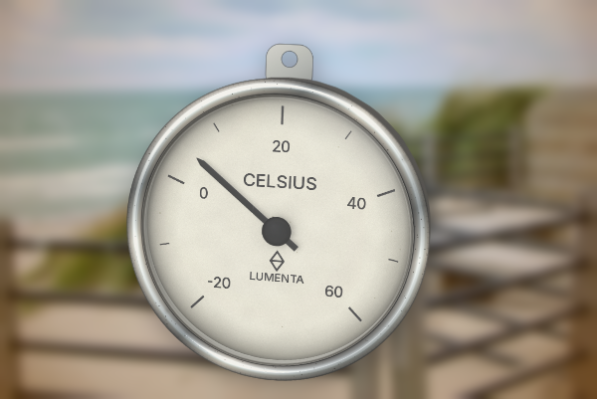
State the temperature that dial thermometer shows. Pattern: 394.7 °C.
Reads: 5 °C
